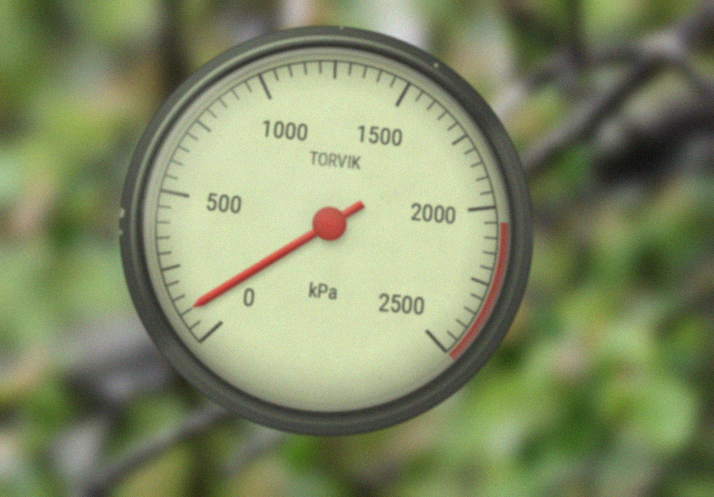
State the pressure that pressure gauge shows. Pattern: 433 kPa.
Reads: 100 kPa
